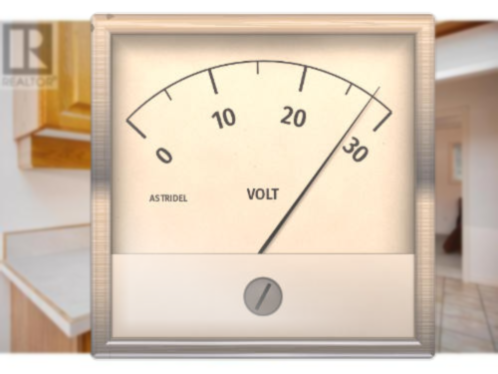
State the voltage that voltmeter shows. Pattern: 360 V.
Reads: 27.5 V
